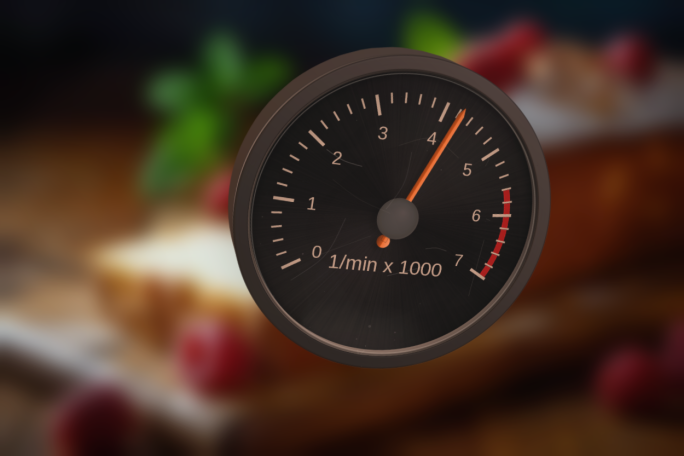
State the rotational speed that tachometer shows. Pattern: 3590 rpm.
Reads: 4200 rpm
